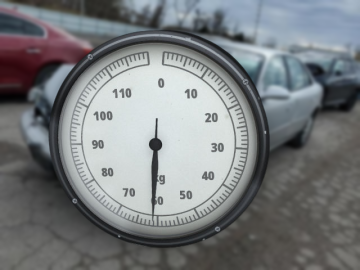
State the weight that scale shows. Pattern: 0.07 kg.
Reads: 61 kg
